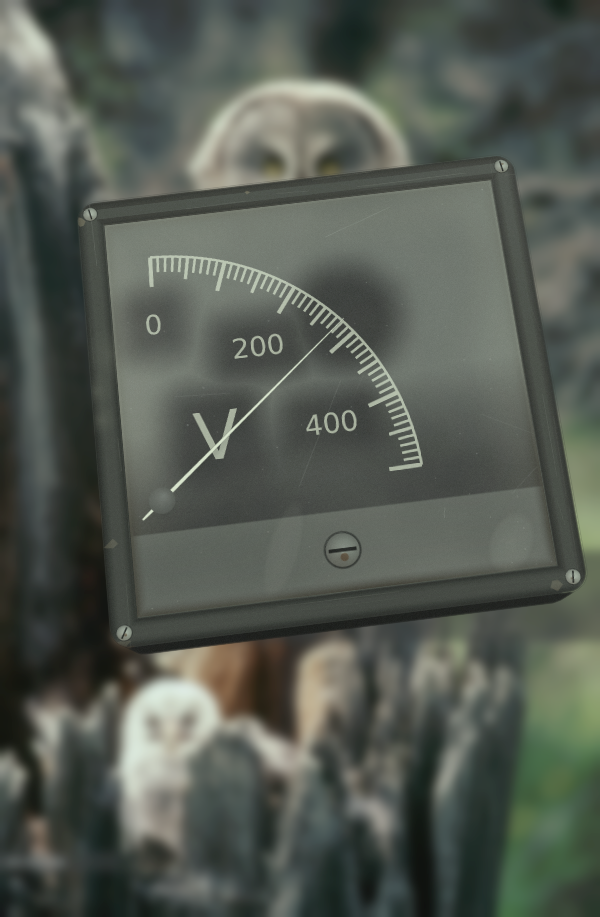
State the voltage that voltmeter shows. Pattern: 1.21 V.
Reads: 280 V
